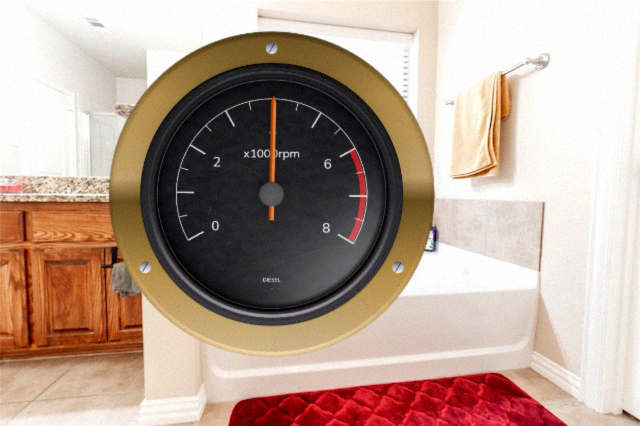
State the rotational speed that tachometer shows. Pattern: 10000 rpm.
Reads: 4000 rpm
